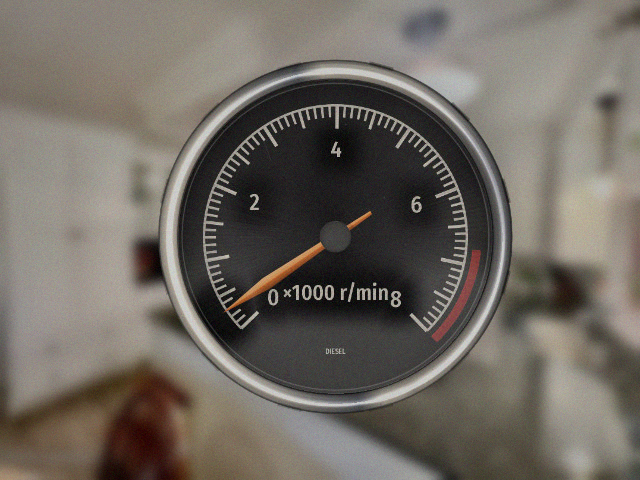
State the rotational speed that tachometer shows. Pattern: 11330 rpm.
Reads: 300 rpm
